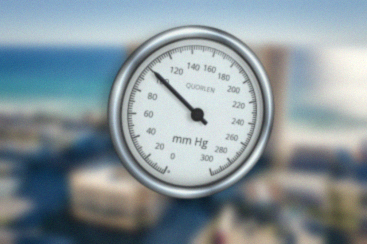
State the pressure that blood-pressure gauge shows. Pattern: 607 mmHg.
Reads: 100 mmHg
